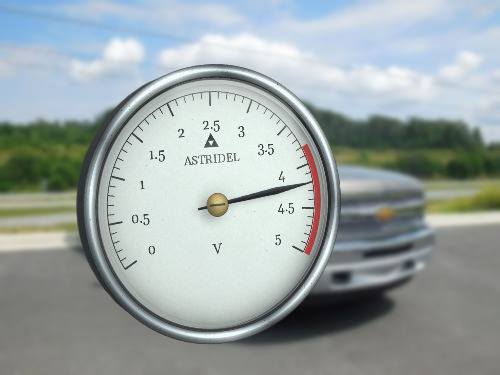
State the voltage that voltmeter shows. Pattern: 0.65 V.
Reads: 4.2 V
